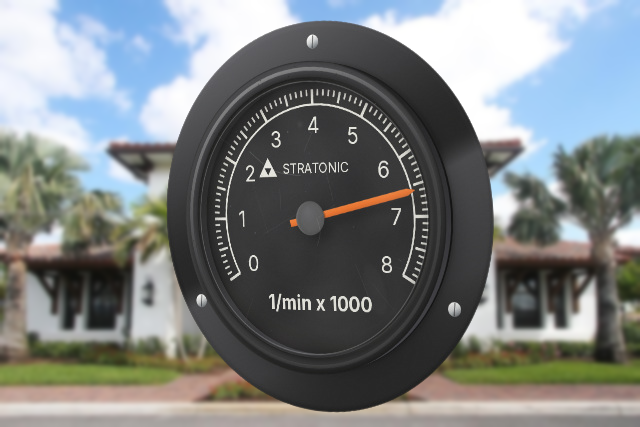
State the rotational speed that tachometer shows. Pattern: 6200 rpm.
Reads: 6600 rpm
